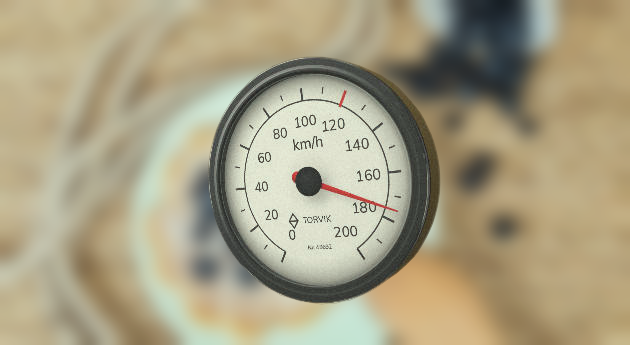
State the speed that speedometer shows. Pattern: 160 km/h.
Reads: 175 km/h
